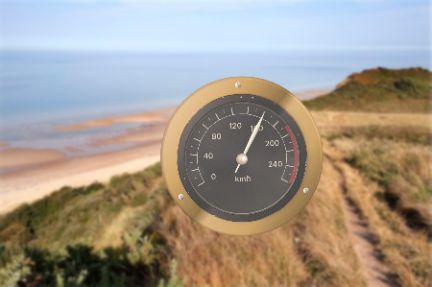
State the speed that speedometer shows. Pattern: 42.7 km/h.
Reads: 160 km/h
